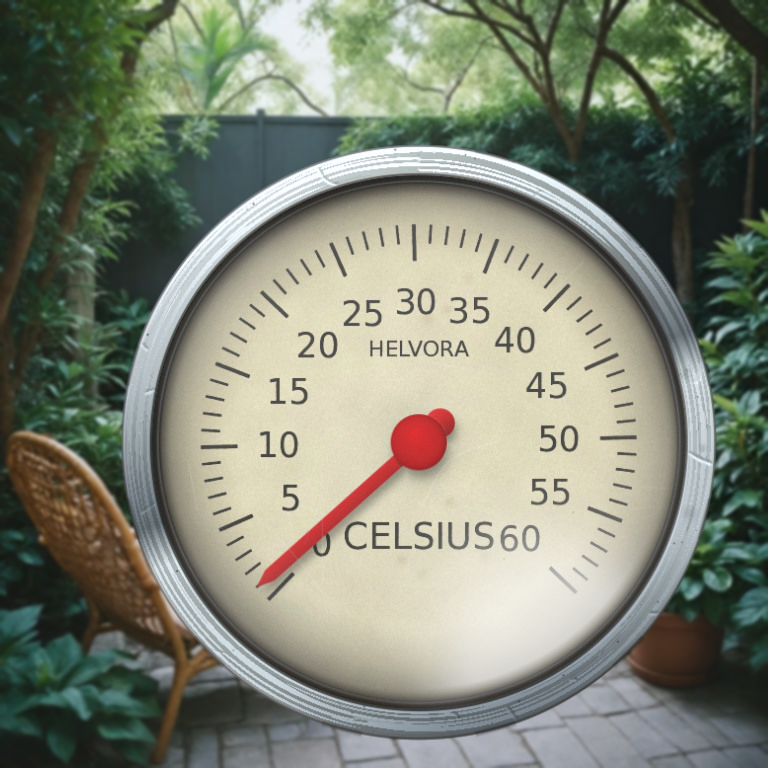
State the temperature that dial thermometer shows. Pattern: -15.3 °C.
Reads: 1 °C
